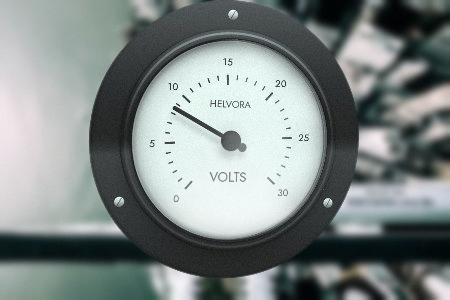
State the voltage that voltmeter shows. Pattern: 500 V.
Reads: 8.5 V
